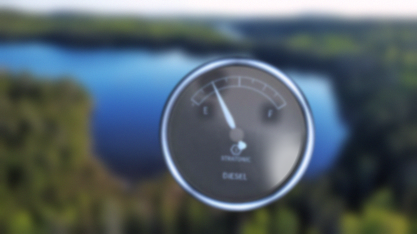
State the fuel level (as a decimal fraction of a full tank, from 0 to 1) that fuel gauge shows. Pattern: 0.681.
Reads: 0.25
